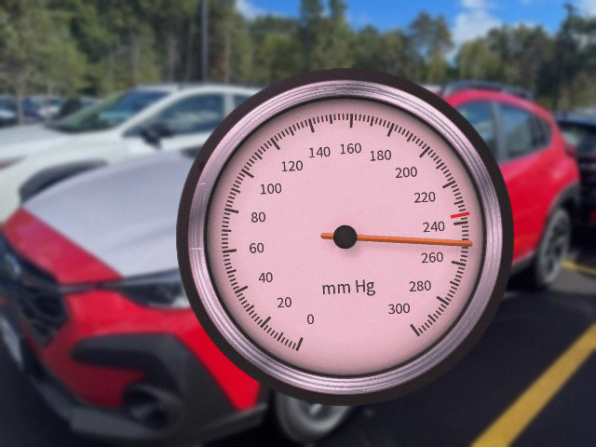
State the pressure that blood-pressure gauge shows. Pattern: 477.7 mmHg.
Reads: 250 mmHg
